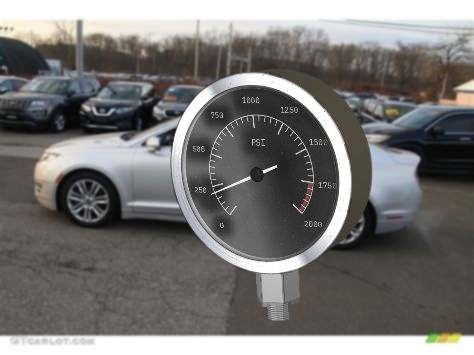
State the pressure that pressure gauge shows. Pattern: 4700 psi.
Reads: 200 psi
